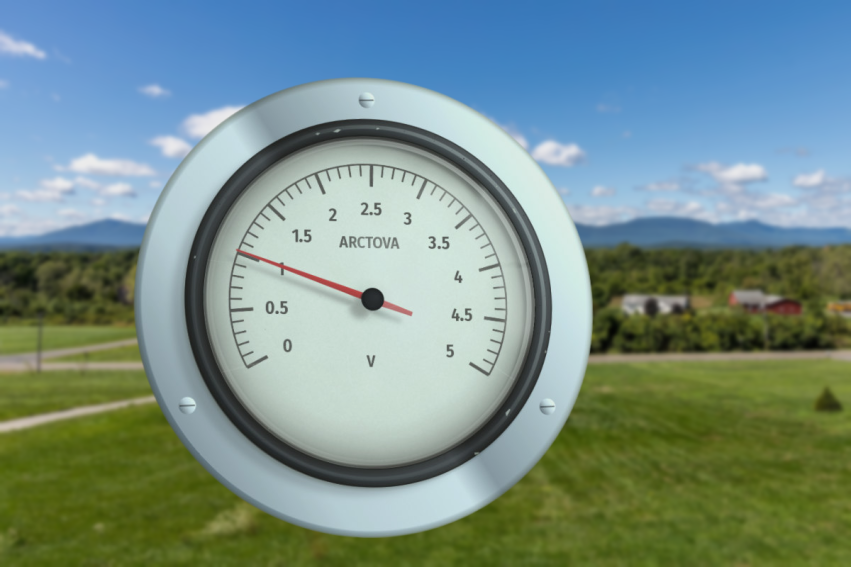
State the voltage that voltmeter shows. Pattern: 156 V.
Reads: 1 V
